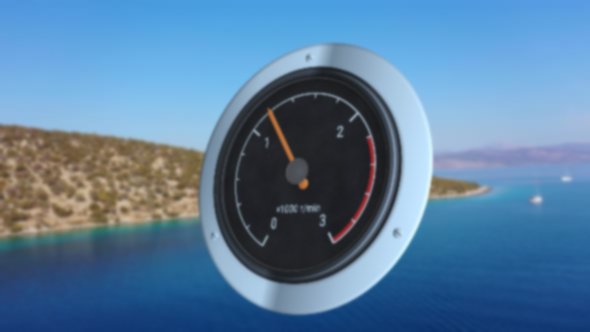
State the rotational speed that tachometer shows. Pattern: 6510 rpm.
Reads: 1200 rpm
